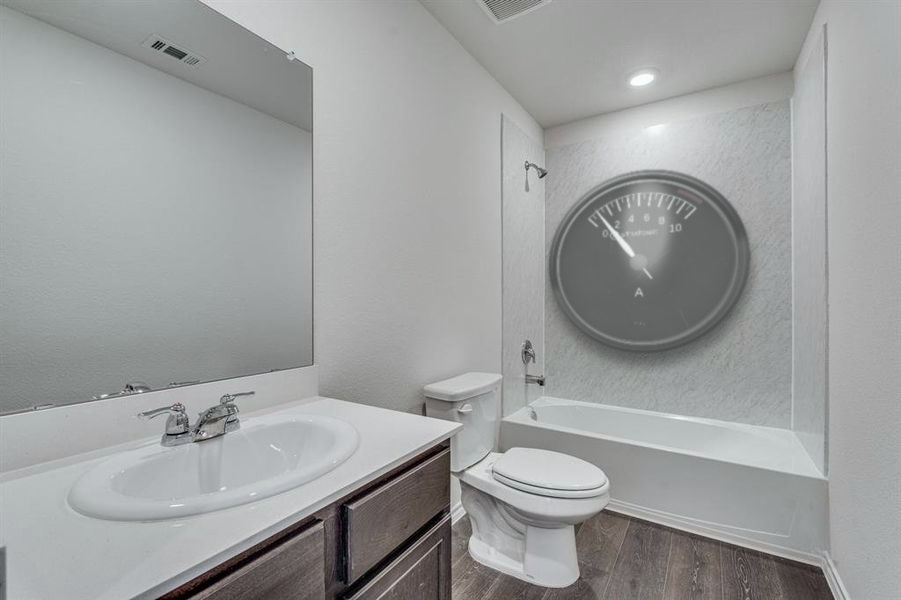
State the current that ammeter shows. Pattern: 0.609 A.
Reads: 1 A
